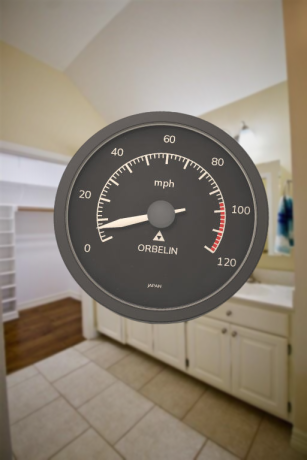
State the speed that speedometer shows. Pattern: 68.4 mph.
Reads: 6 mph
